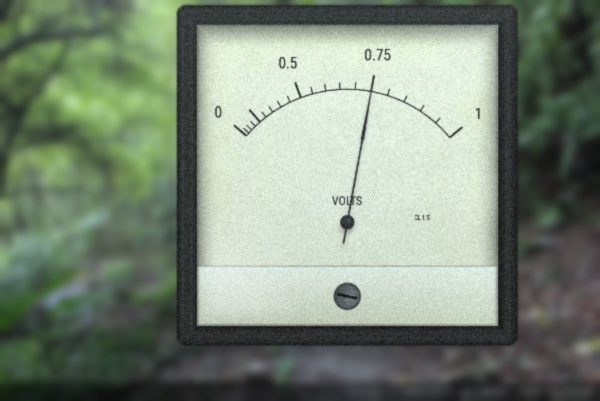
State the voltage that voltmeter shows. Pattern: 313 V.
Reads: 0.75 V
